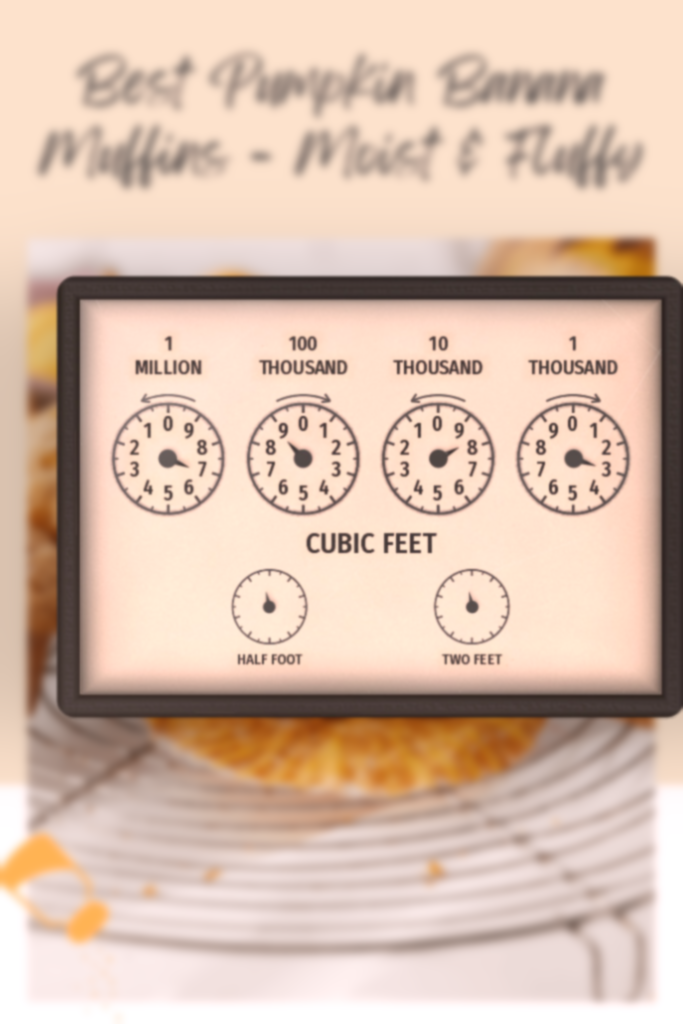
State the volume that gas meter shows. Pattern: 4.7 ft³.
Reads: 688300 ft³
